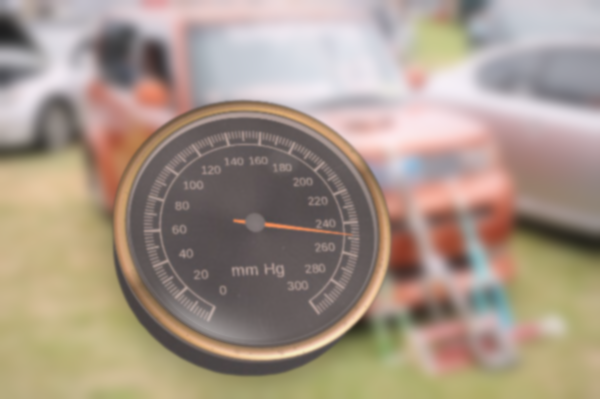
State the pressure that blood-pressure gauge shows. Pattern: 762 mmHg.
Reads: 250 mmHg
